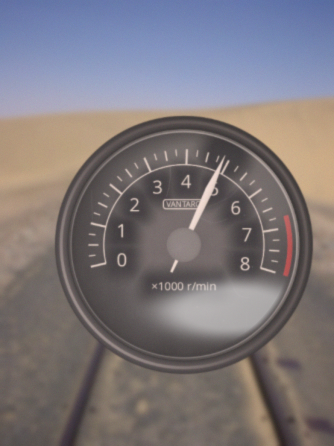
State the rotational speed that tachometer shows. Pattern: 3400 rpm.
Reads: 4875 rpm
